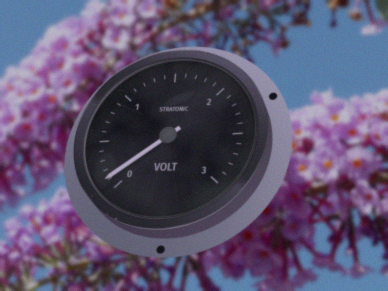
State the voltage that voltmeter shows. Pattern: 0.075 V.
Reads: 0.1 V
